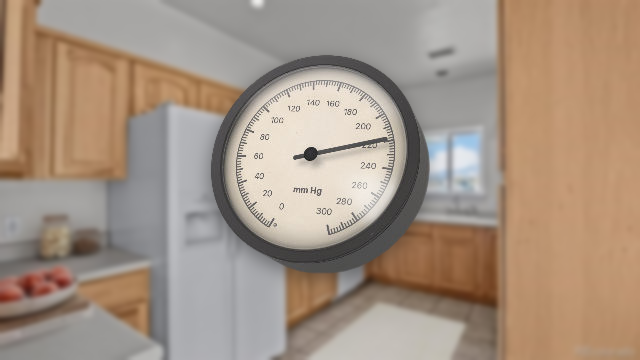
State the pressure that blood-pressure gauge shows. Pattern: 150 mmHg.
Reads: 220 mmHg
